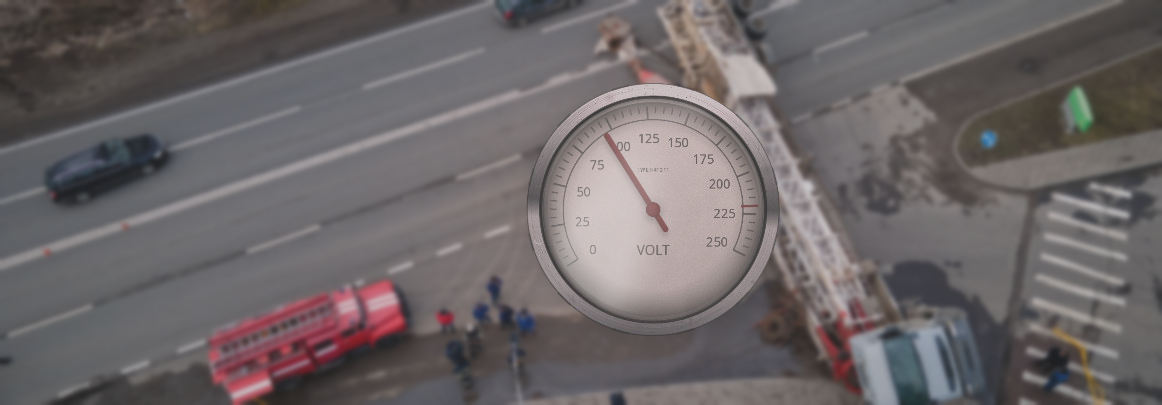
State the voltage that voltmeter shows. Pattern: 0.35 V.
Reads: 95 V
